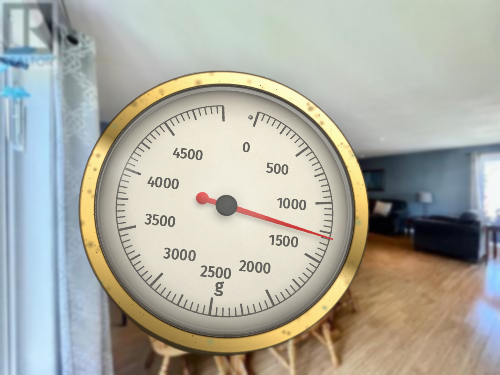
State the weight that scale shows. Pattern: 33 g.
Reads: 1300 g
